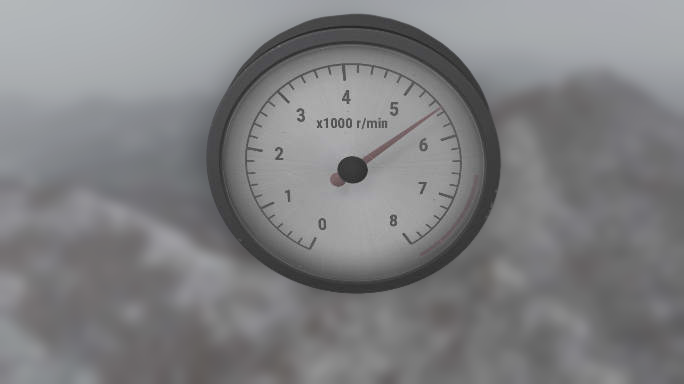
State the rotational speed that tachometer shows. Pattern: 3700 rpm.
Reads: 5500 rpm
